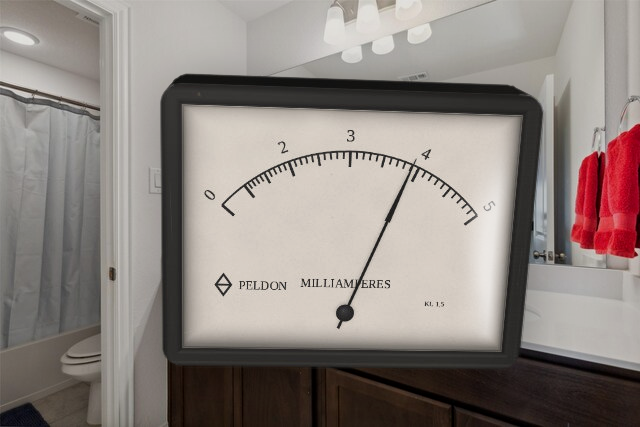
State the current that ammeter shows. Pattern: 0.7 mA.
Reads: 3.9 mA
